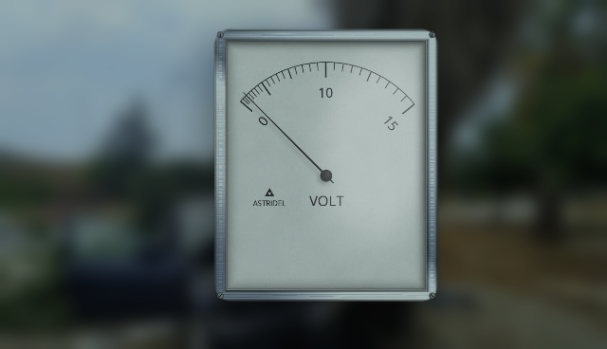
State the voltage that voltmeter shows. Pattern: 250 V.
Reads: 2.5 V
